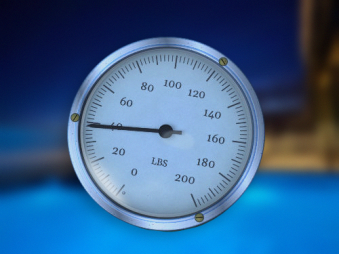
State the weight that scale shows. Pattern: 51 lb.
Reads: 38 lb
